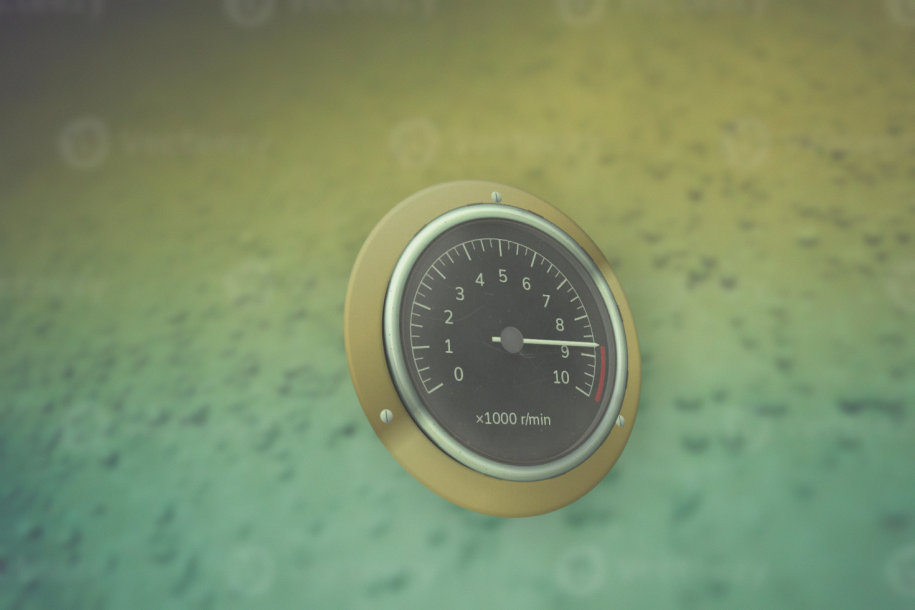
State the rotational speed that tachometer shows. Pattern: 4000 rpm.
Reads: 8750 rpm
